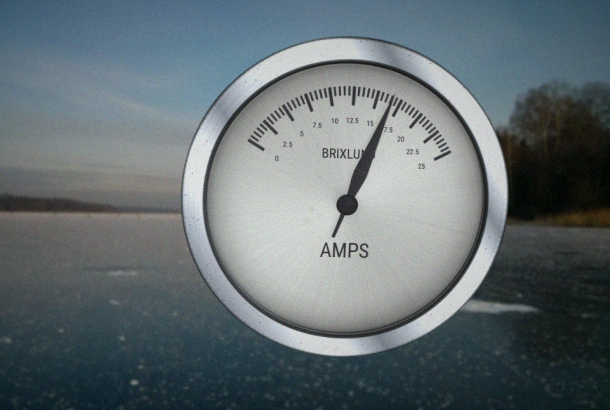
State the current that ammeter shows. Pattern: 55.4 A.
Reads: 16.5 A
